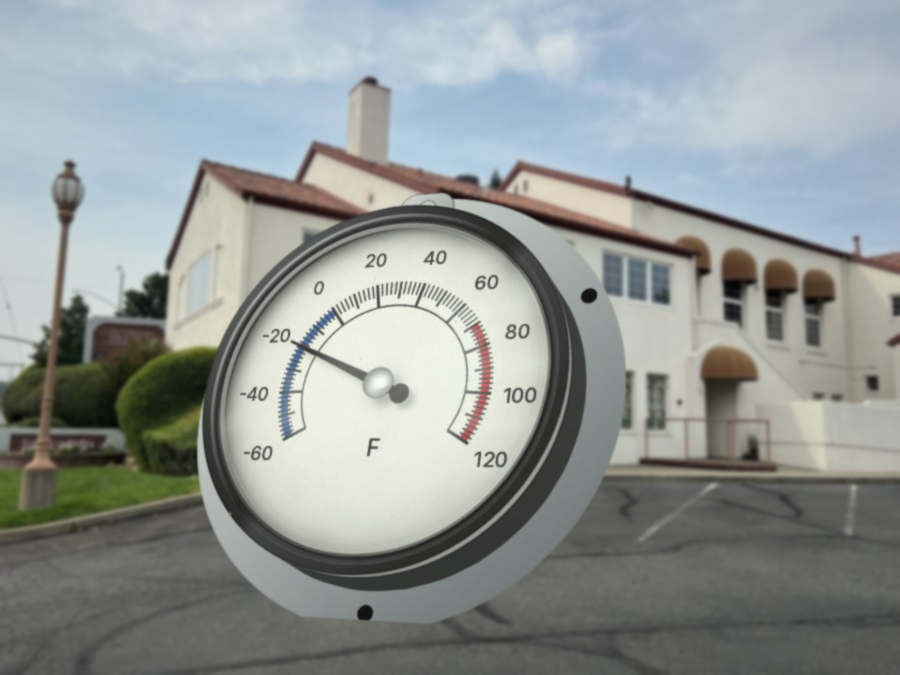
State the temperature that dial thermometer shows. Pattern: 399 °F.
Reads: -20 °F
